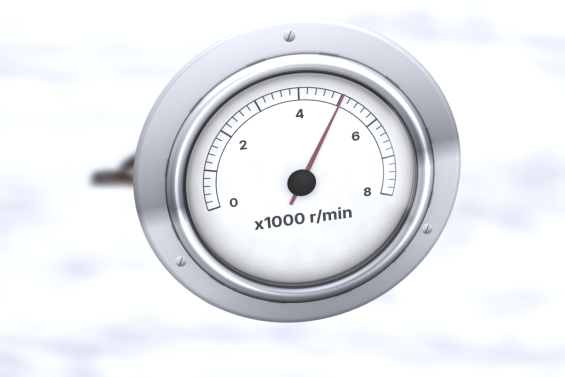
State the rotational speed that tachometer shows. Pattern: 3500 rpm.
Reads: 5000 rpm
